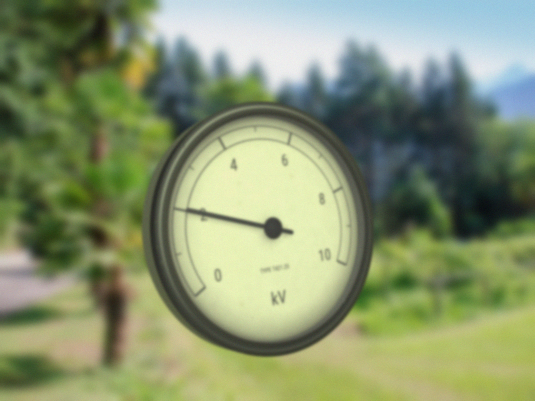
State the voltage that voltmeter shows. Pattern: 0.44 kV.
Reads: 2 kV
